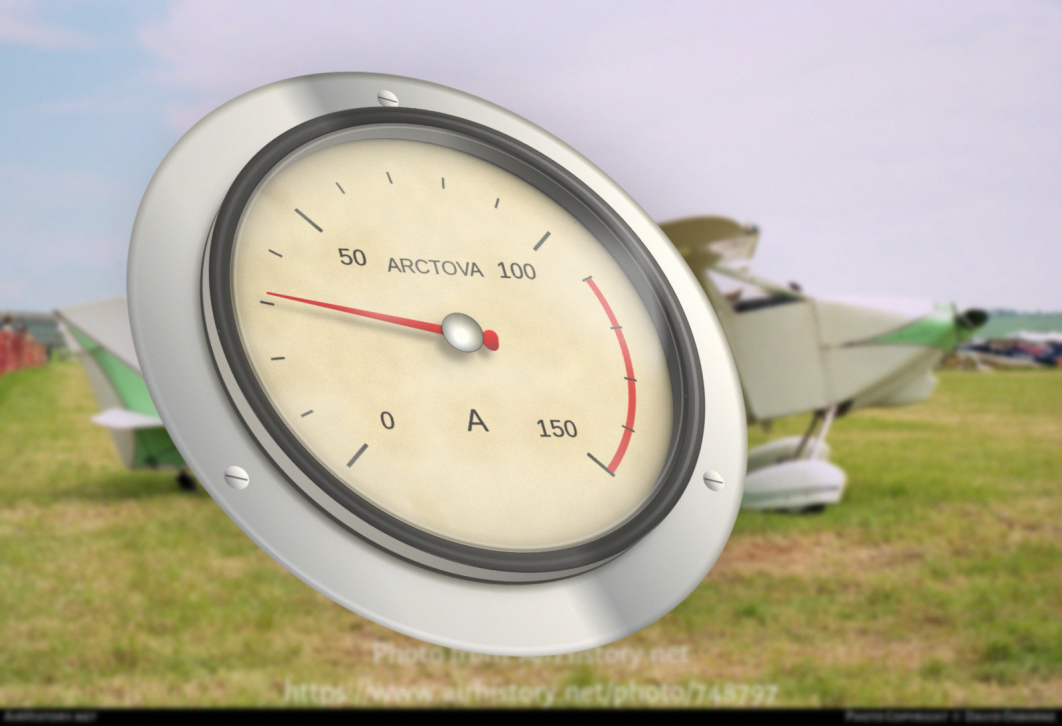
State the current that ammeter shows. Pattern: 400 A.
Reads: 30 A
